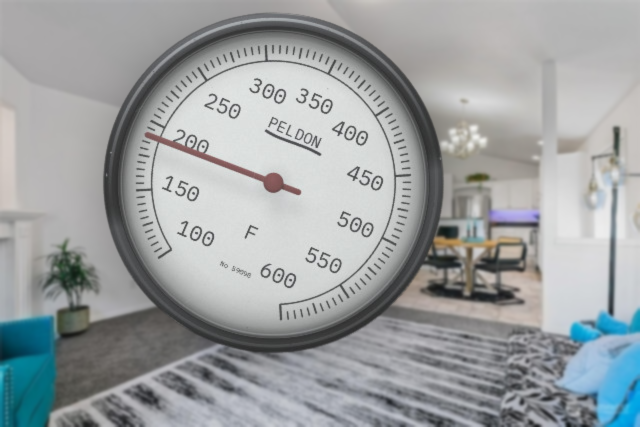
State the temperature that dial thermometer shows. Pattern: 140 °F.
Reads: 190 °F
